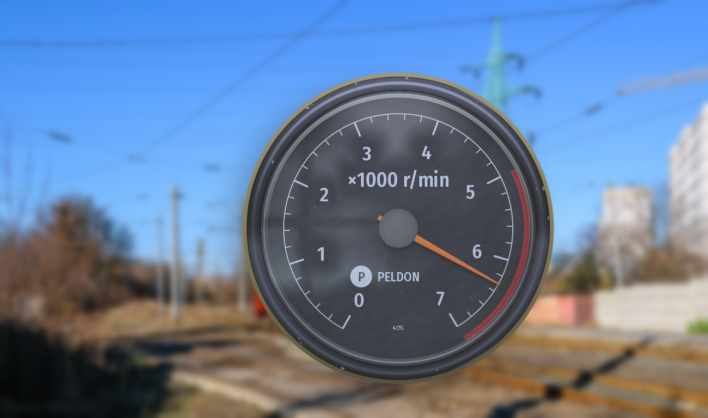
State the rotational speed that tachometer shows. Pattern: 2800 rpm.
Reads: 6300 rpm
